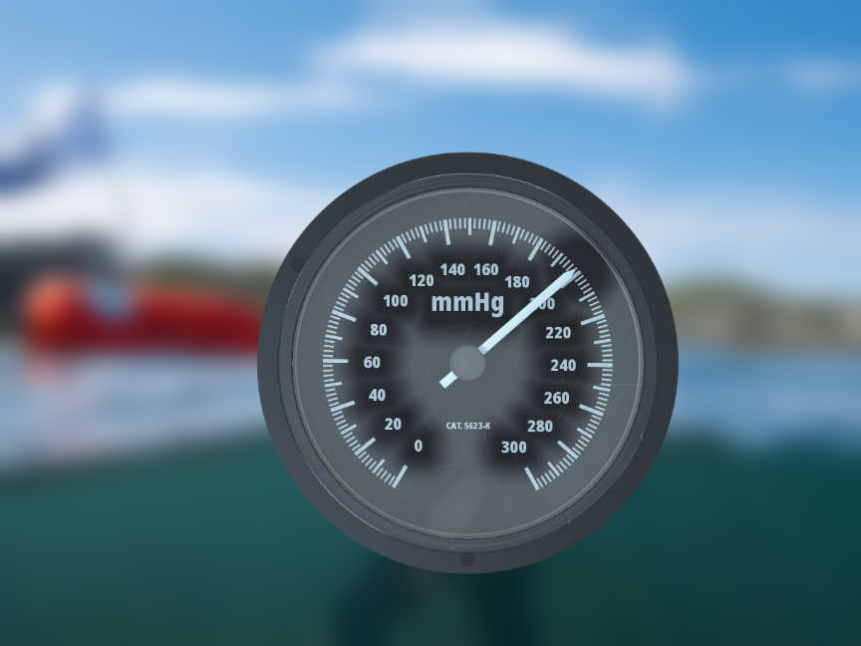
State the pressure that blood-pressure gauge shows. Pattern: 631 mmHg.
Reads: 198 mmHg
